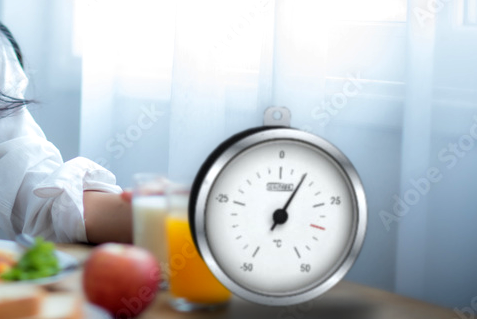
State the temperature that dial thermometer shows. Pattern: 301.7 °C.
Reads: 10 °C
